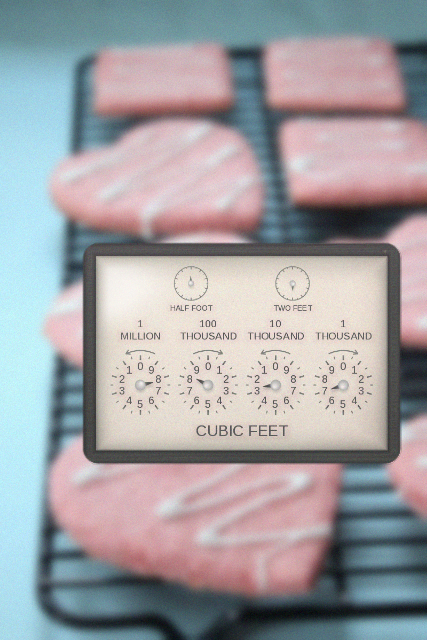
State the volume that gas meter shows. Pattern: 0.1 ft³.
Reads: 782700 ft³
